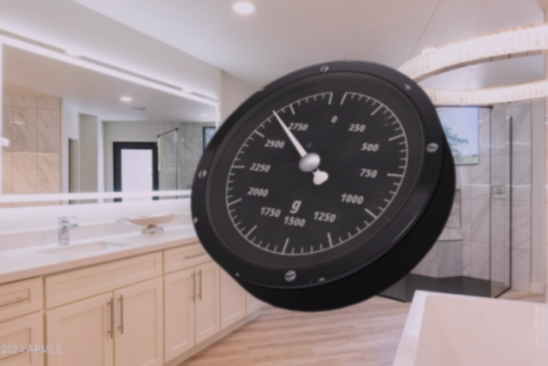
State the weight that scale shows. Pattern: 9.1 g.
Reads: 2650 g
